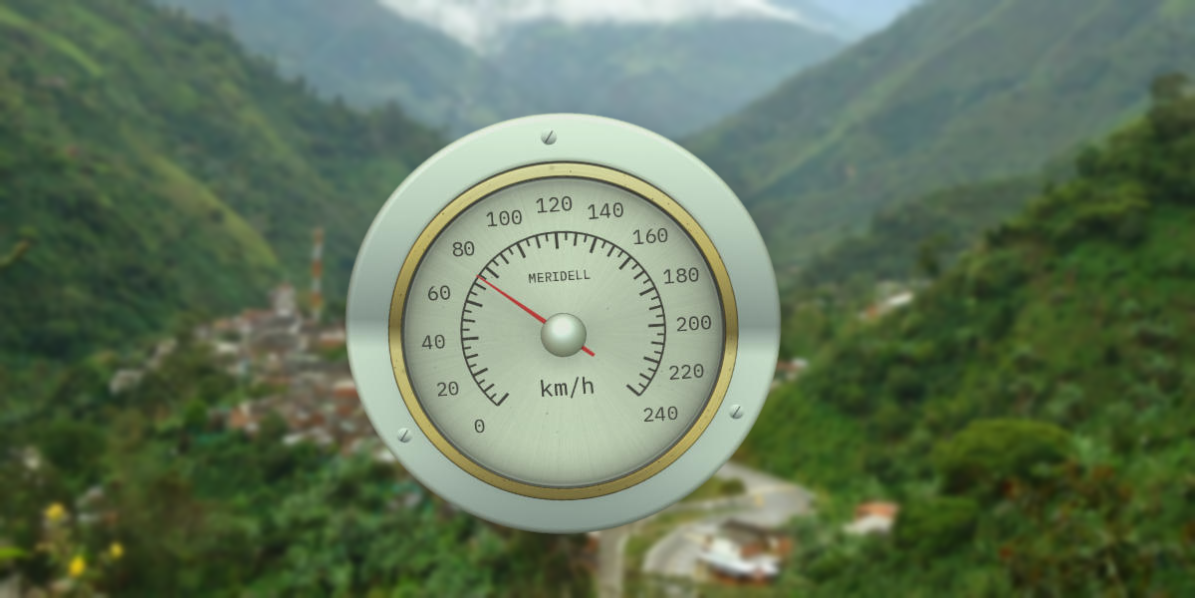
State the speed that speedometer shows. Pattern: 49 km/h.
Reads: 75 km/h
